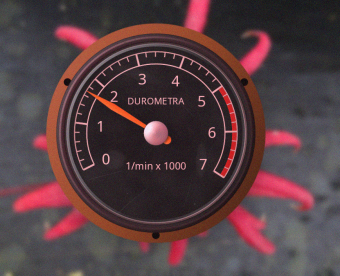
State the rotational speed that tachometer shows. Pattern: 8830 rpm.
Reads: 1700 rpm
